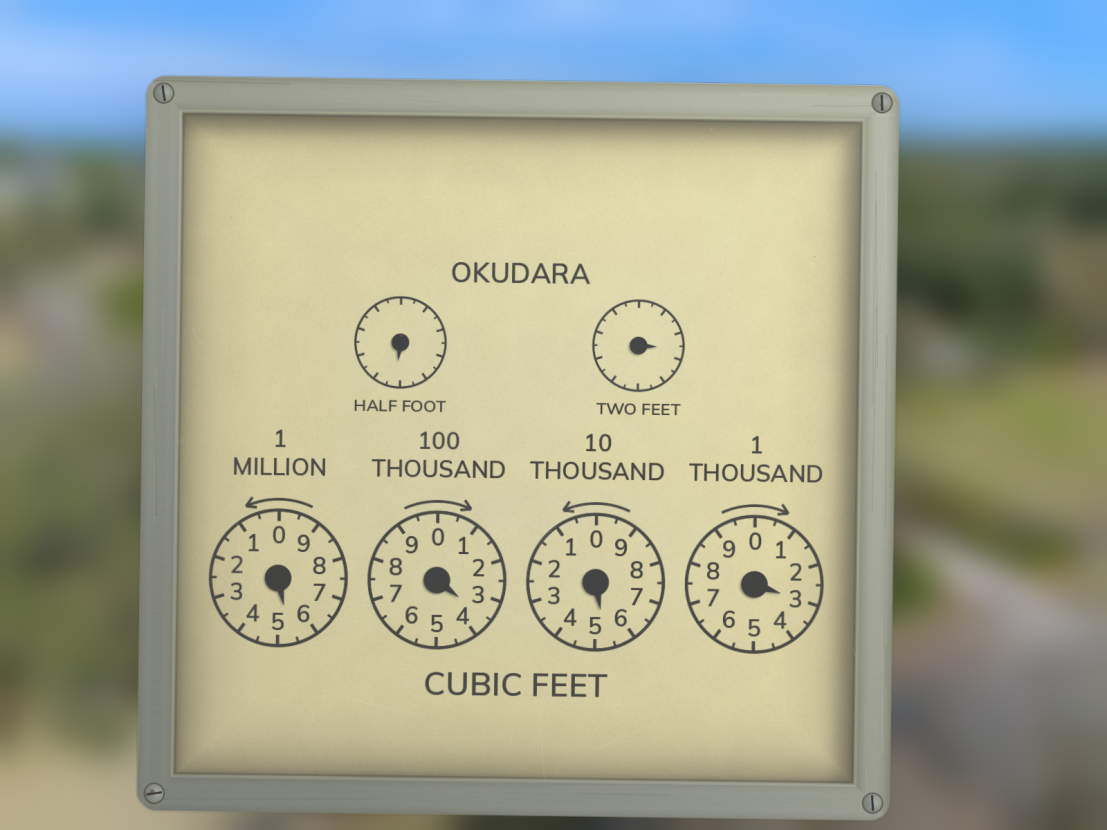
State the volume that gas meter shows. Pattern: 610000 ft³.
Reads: 535300 ft³
